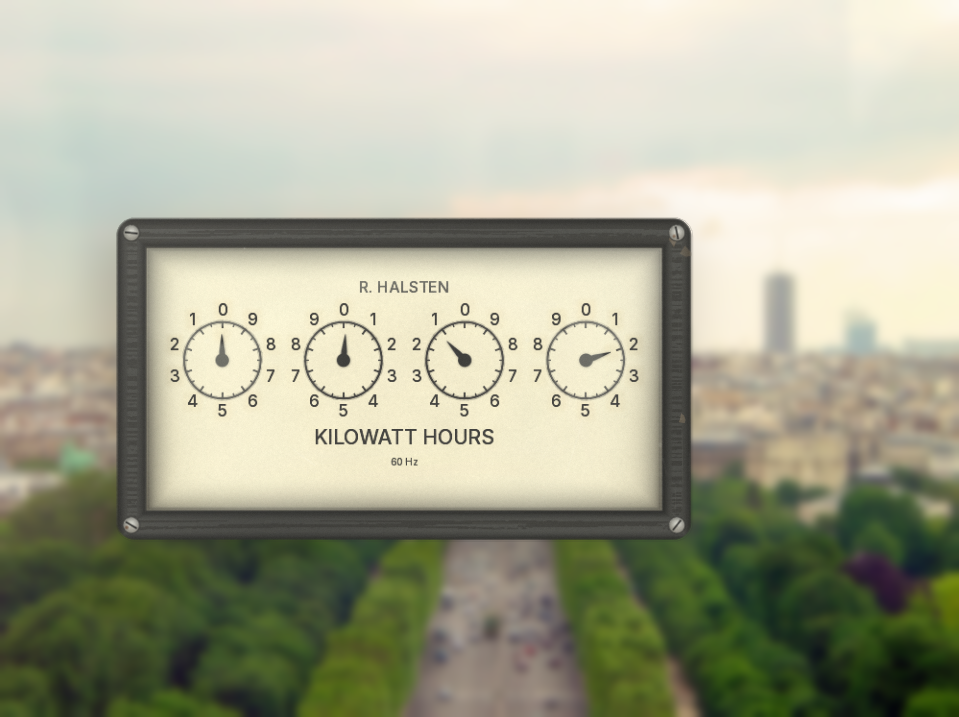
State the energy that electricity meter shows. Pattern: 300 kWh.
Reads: 12 kWh
